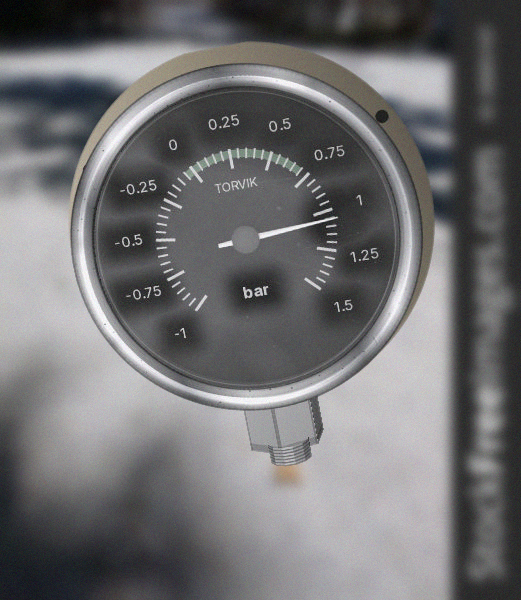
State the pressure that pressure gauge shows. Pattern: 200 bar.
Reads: 1.05 bar
